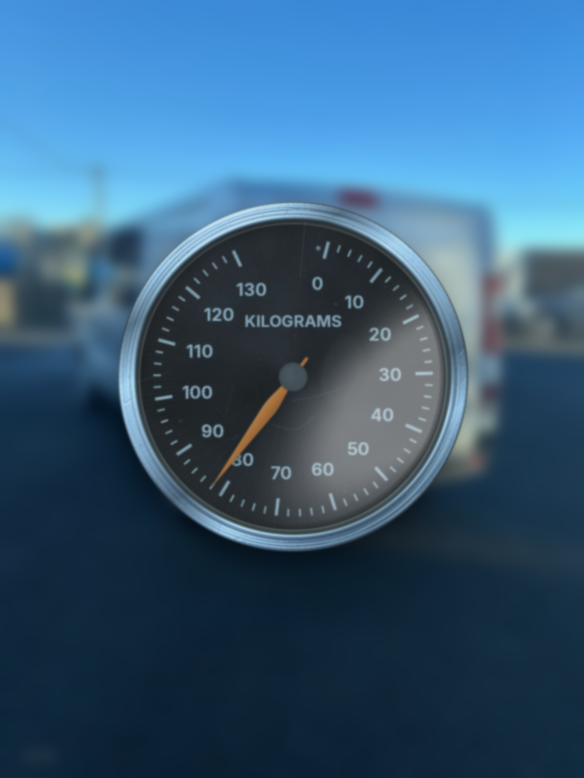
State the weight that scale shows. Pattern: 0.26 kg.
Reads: 82 kg
